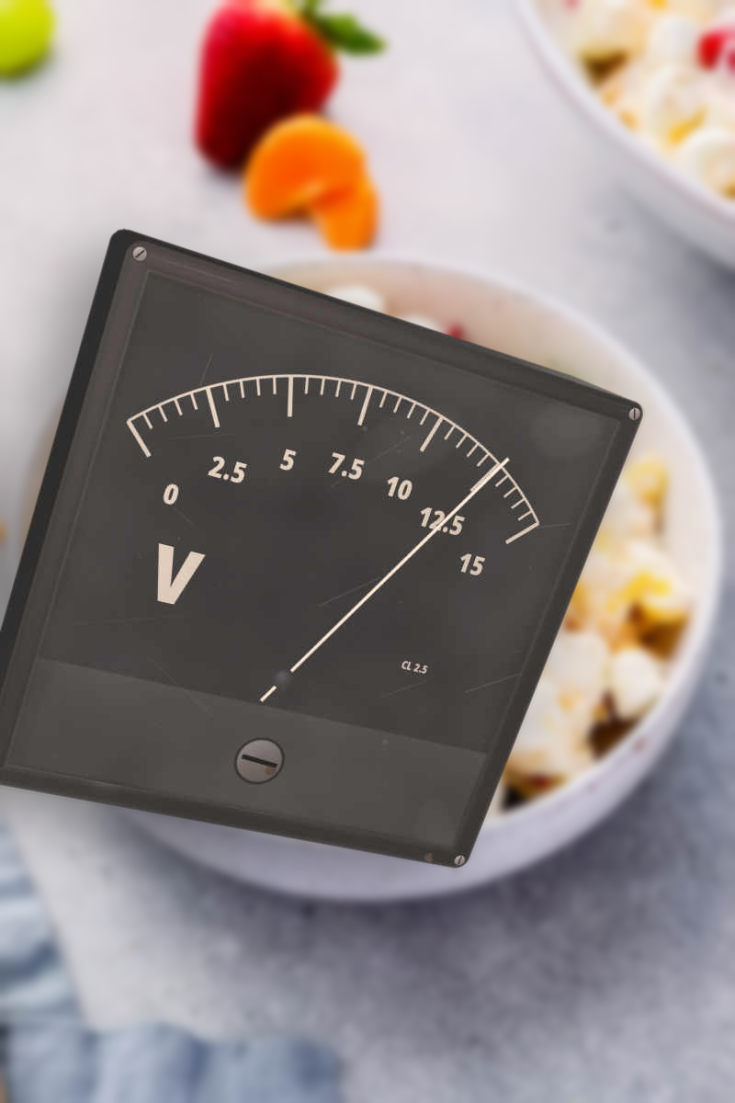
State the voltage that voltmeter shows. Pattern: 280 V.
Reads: 12.5 V
